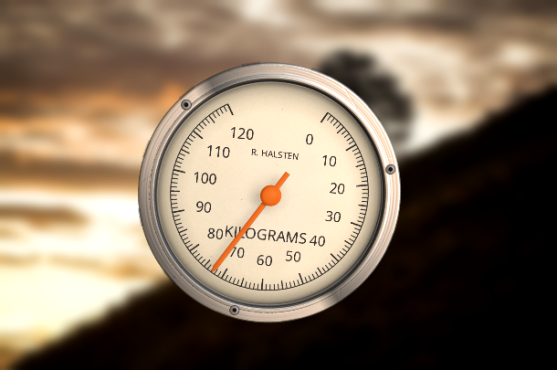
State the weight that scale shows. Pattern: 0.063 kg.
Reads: 73 kg
